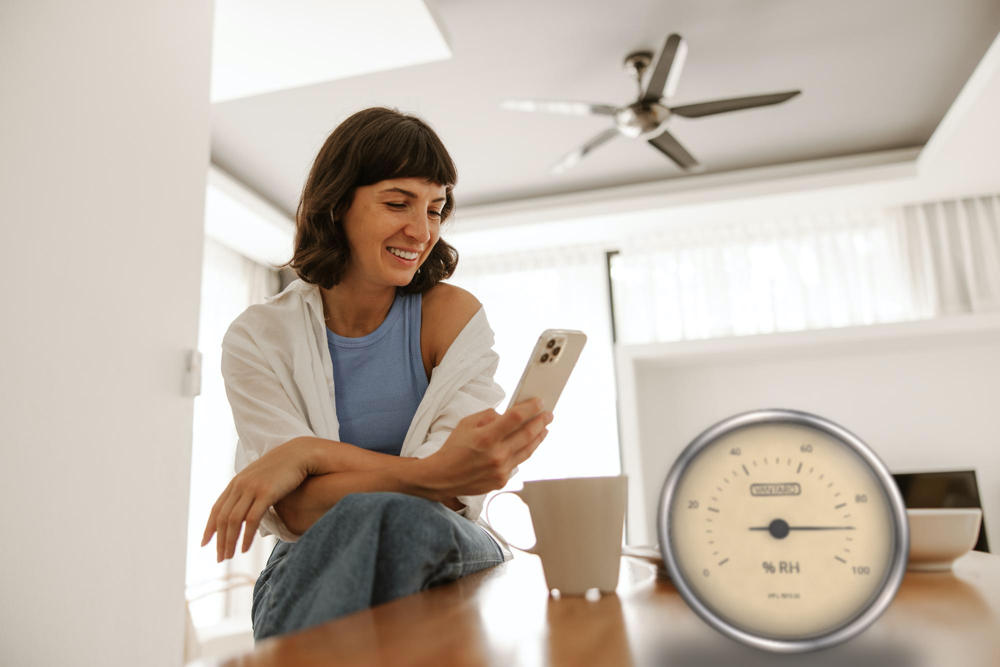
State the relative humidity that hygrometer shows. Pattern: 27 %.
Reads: 88 %
